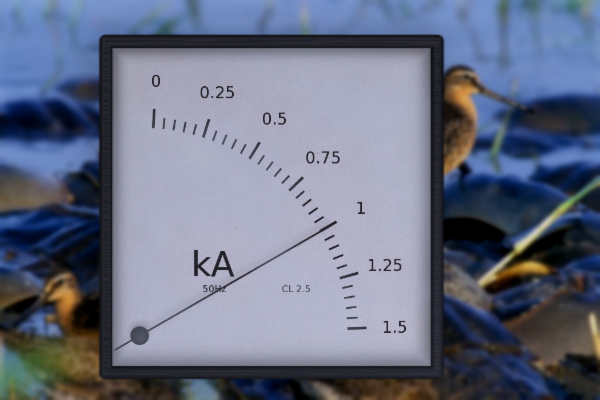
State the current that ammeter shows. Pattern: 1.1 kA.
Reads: 1 kA
